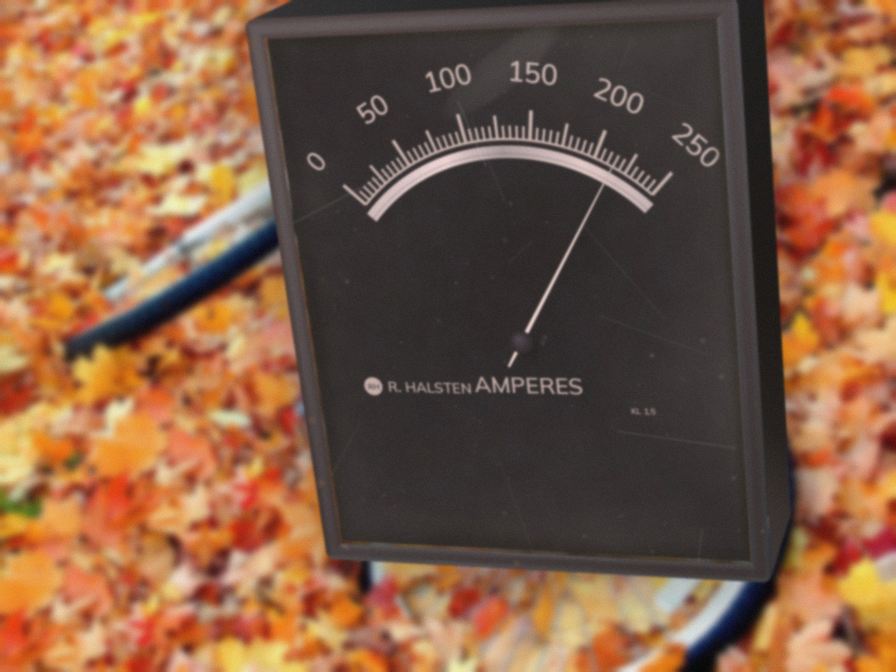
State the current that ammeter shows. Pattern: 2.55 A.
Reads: 215 A
